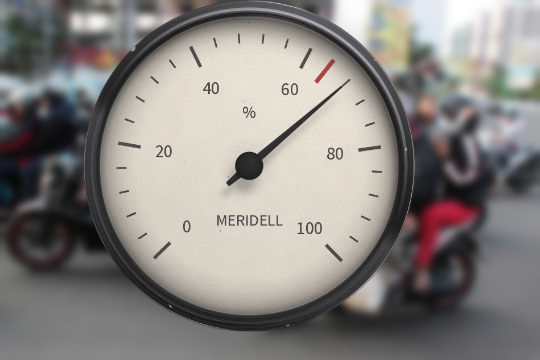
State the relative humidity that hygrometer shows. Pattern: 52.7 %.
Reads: 68 %
